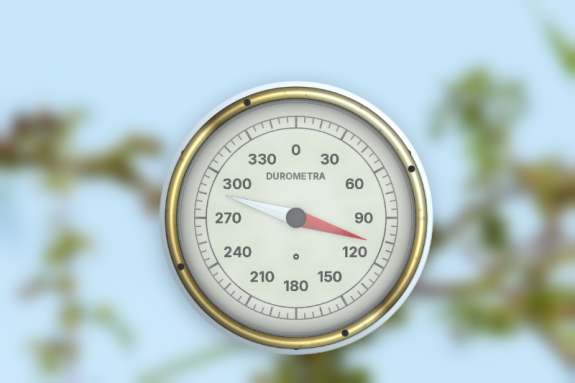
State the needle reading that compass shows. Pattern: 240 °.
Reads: 107.5 °
